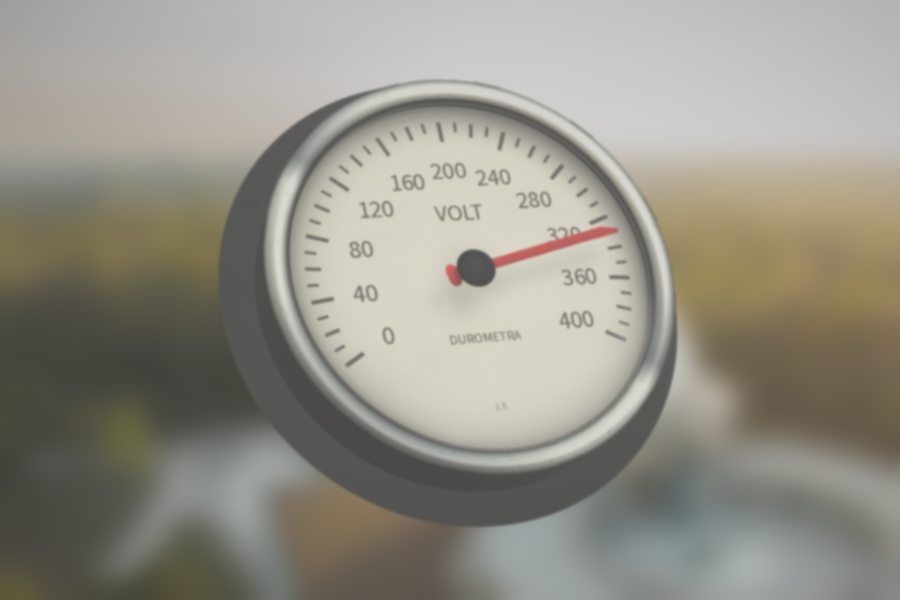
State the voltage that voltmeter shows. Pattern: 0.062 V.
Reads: 330 V
